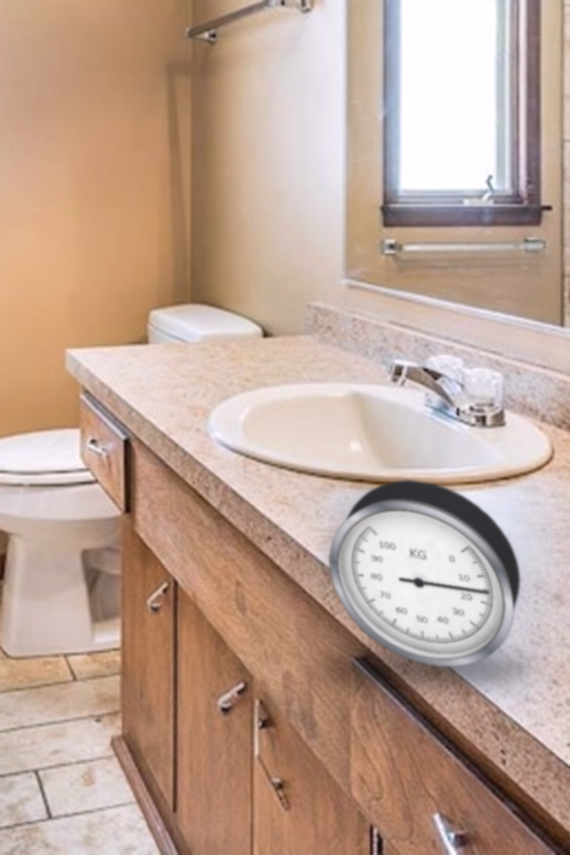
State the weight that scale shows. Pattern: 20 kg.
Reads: 15 kg
